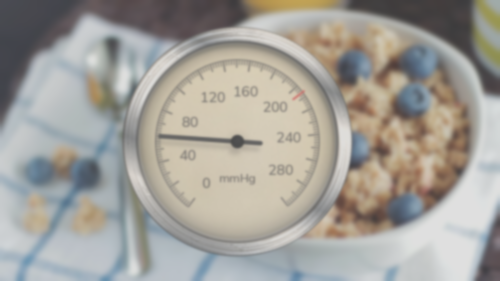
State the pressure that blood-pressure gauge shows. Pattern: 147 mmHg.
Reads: 60 mmHg
